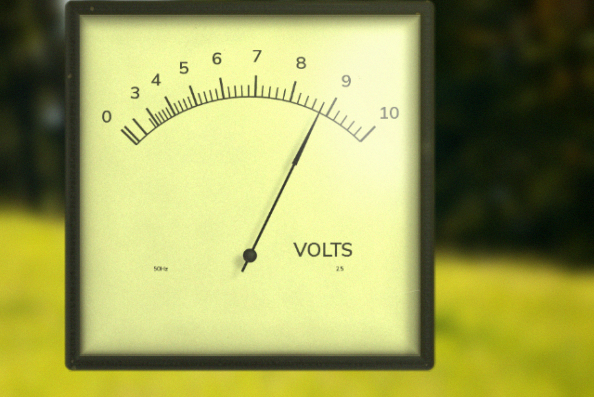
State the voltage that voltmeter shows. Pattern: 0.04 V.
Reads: 8.8 V
